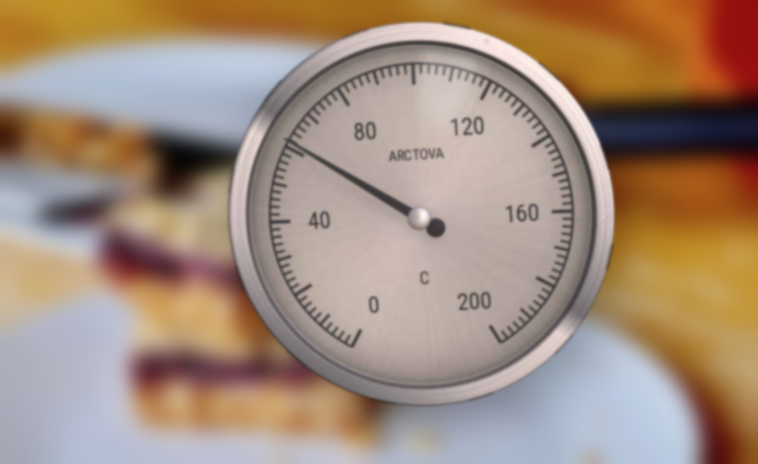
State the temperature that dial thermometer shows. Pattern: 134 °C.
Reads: 62 °C
